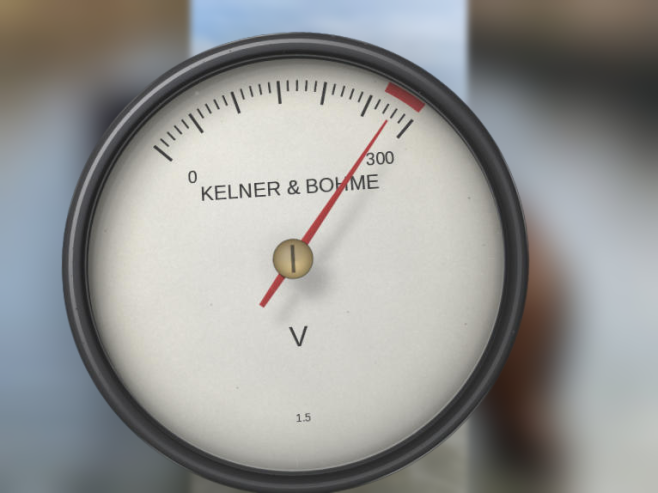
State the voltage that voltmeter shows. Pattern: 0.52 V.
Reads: 280 V
